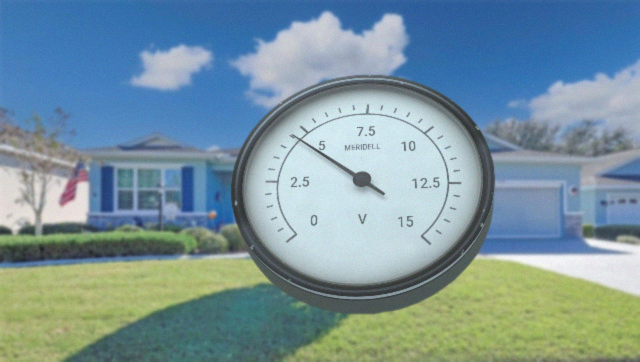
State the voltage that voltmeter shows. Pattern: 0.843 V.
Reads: 4.5 V
